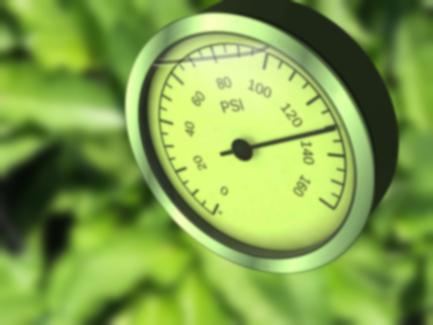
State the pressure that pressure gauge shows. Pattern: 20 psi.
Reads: 130 psi
